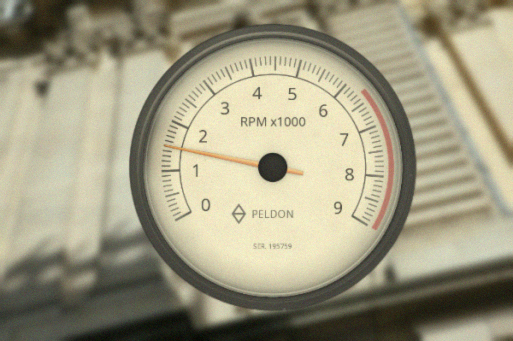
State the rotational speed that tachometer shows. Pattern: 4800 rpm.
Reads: 1500 rpm
